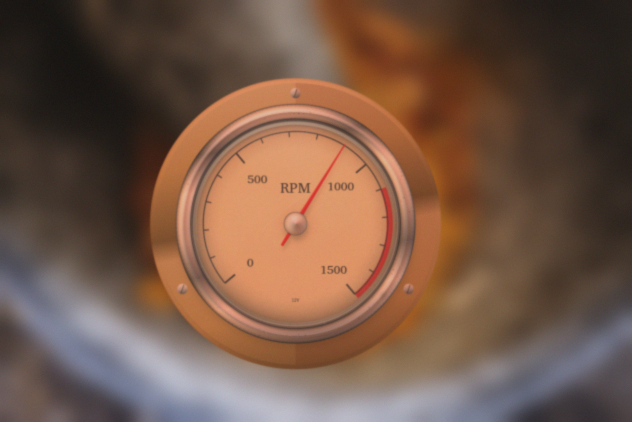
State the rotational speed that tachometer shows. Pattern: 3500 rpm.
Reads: 900 rpm
